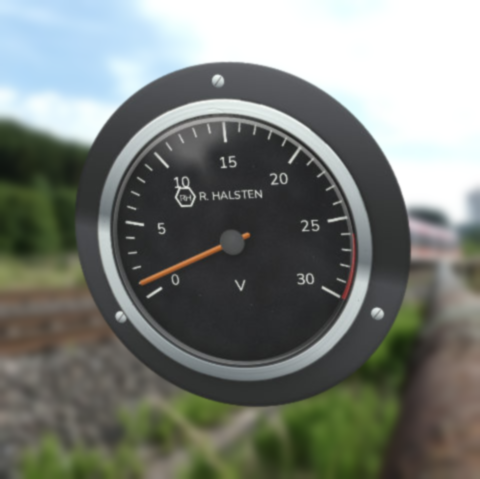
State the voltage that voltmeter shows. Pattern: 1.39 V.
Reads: 1 V
